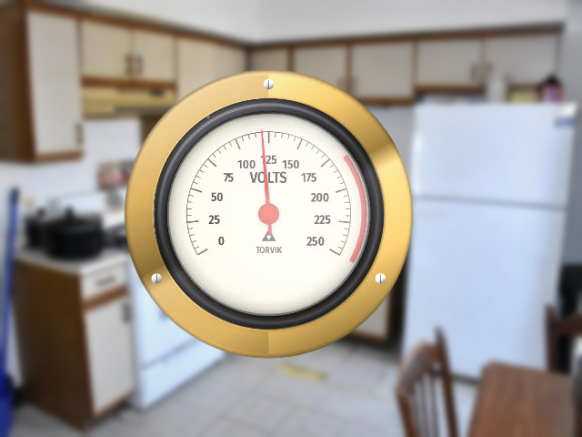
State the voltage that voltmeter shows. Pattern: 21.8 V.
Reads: 120 V
